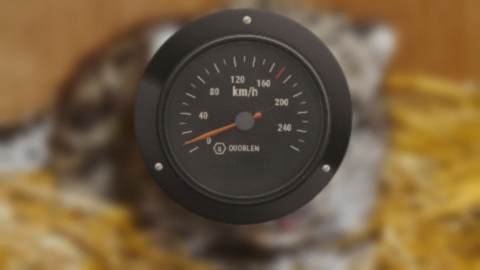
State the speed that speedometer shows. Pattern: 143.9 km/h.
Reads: 10 km/h
